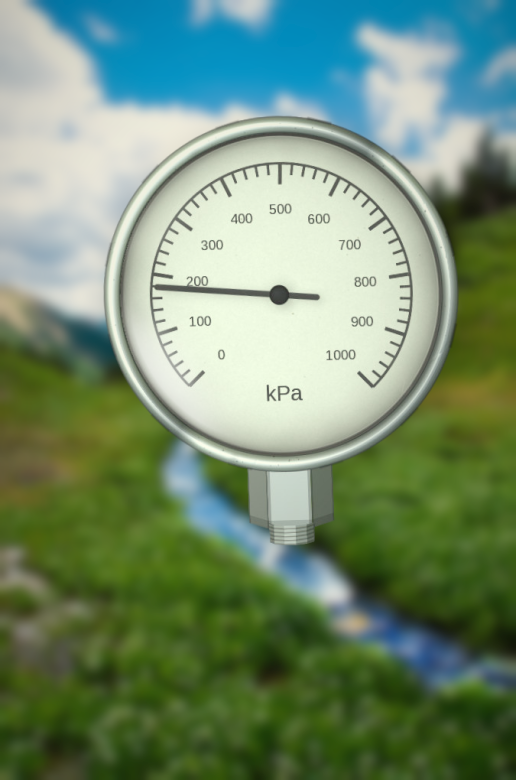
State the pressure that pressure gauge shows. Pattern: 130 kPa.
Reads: 180 kPa
